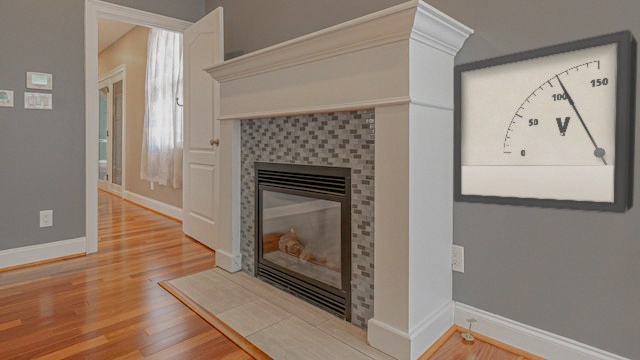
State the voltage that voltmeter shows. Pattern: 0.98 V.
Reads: 110 V
